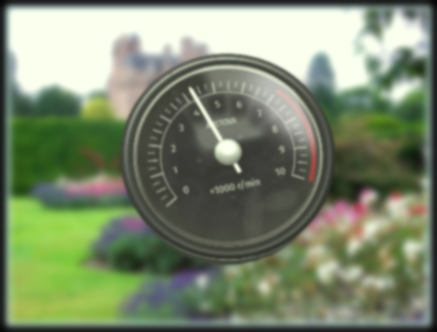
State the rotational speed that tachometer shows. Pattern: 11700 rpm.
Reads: 4250 rpm
